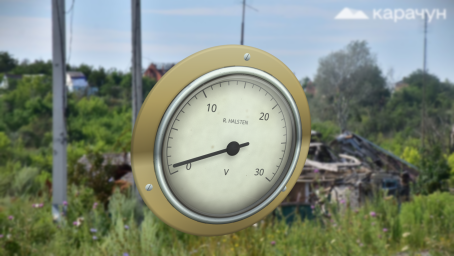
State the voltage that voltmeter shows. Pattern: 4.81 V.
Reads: 1 V
